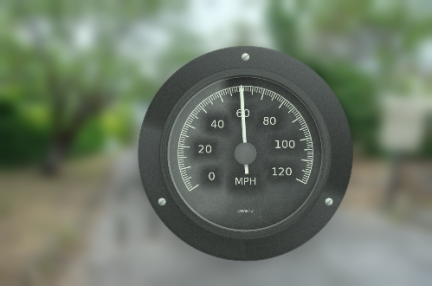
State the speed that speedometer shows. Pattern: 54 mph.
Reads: 60 mph
